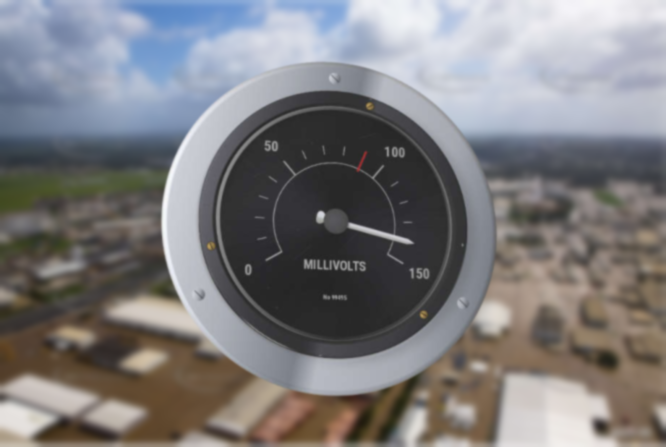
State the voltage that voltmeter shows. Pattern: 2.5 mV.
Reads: 140 mV
